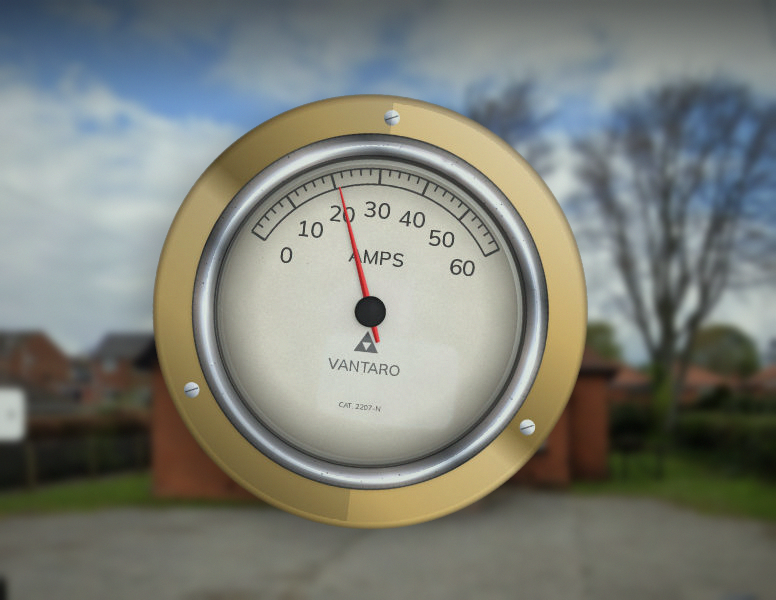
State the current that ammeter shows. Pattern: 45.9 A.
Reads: 21 A
